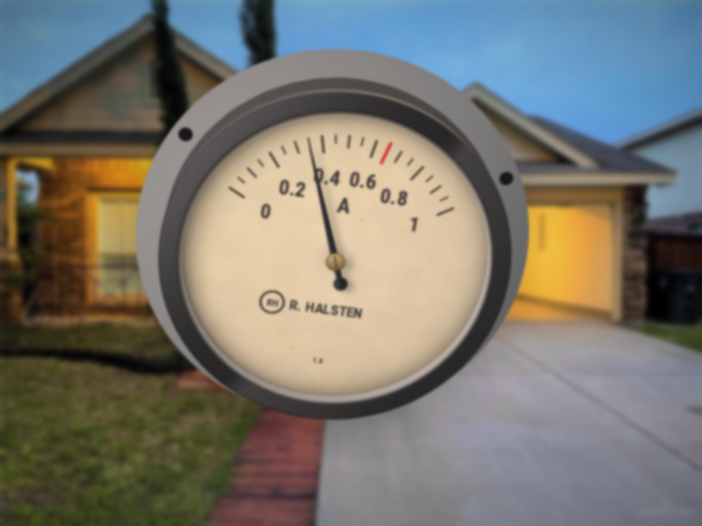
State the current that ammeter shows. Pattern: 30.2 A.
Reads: 0.35 A
